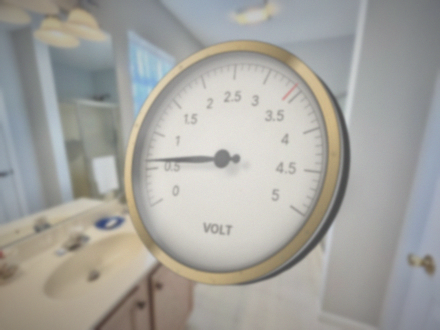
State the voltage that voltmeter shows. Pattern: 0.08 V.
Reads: 0.6 V
